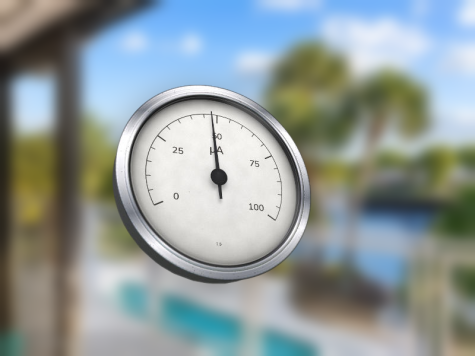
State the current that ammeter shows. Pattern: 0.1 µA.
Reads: 47.5 µA
